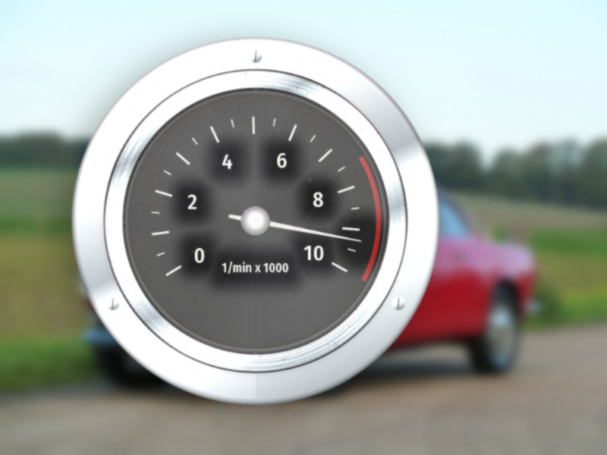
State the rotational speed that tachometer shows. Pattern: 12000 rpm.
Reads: 9250 rpm
